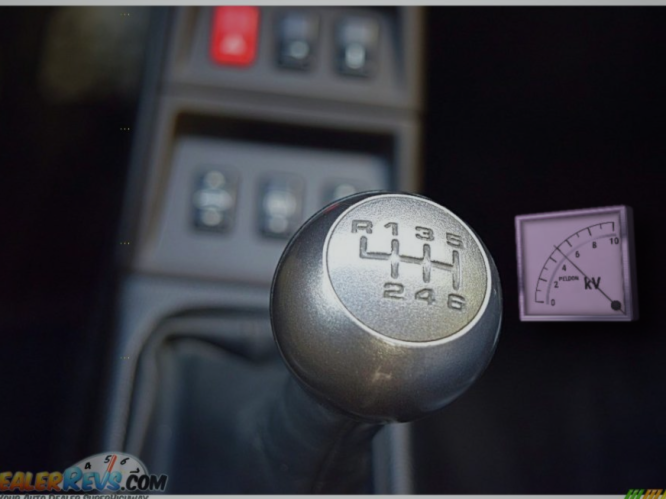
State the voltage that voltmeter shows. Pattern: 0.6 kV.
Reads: 5 kV
